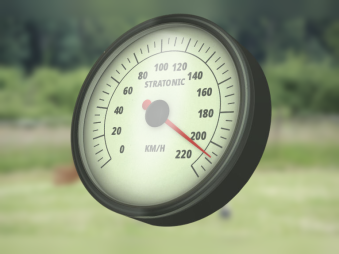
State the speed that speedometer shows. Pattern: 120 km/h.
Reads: 207.5 km/h
